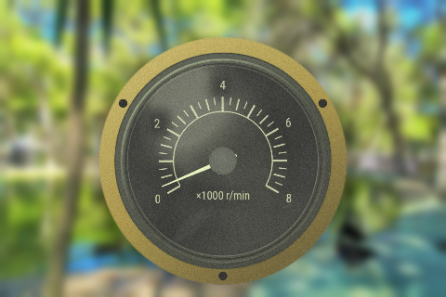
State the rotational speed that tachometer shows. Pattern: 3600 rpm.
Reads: 250 rpm
